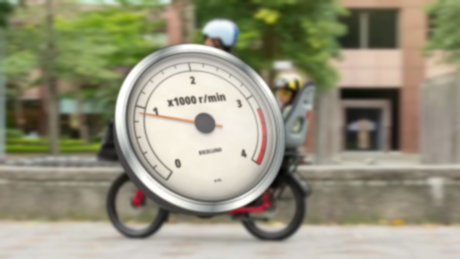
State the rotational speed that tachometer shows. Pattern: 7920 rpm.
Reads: 900 rpm
